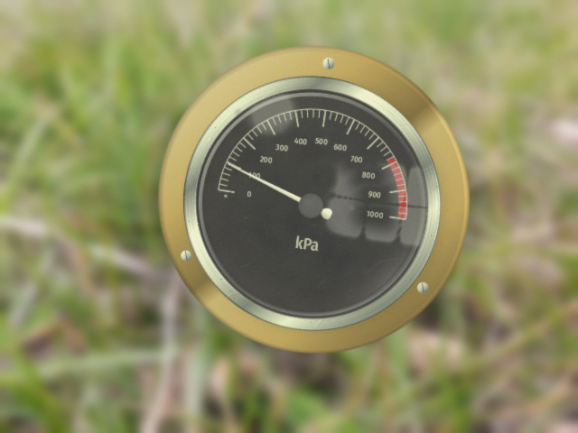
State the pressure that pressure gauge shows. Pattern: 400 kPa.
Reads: 100 kPa
